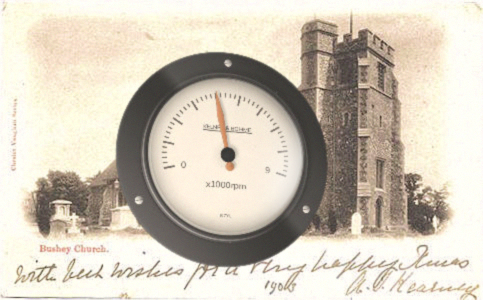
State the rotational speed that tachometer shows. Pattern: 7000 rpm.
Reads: 4000 rpm
